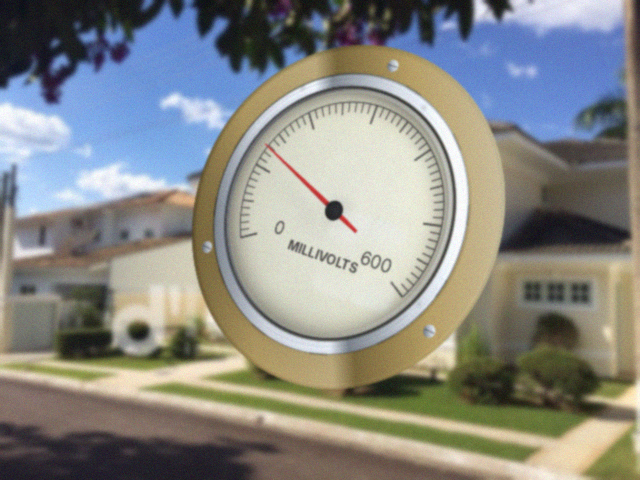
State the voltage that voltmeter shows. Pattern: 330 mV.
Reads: 130 mV
